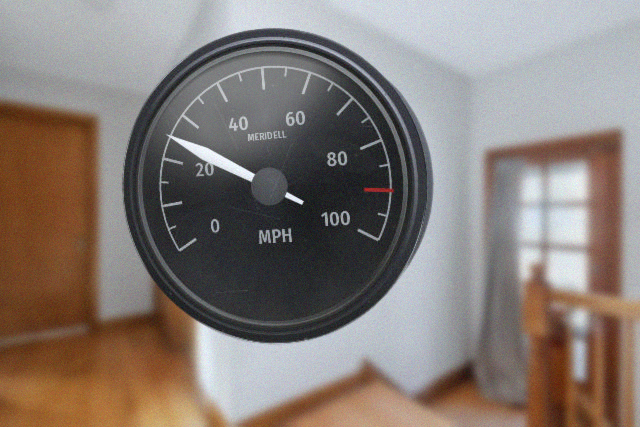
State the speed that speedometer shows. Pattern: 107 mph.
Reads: 25 mph
